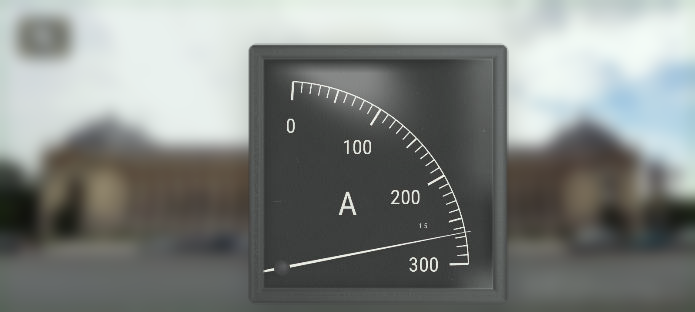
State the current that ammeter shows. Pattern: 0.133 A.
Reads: 265 A
